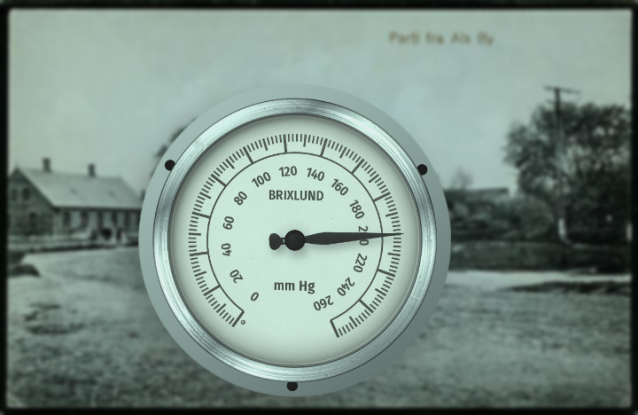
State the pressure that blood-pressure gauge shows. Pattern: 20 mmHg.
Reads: 200 mmHg
